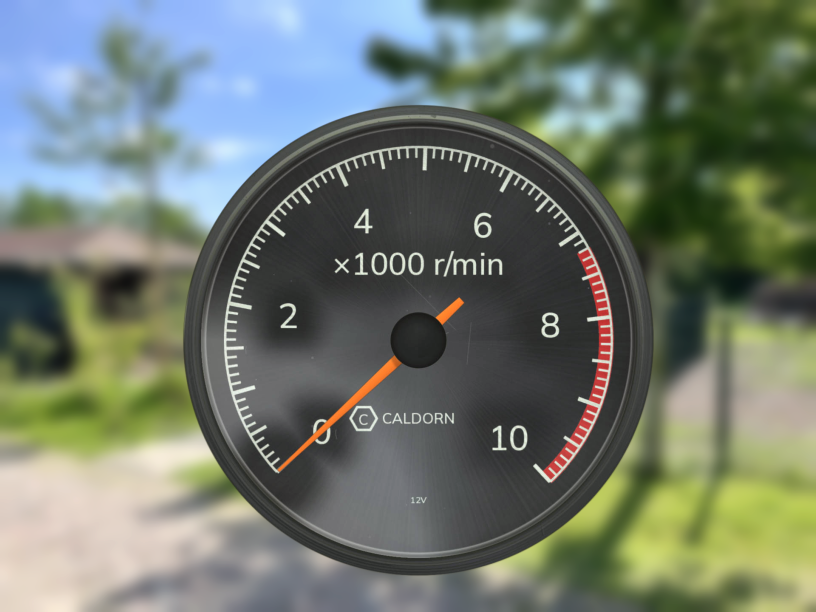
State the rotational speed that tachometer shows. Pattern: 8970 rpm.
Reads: 0 rpm
